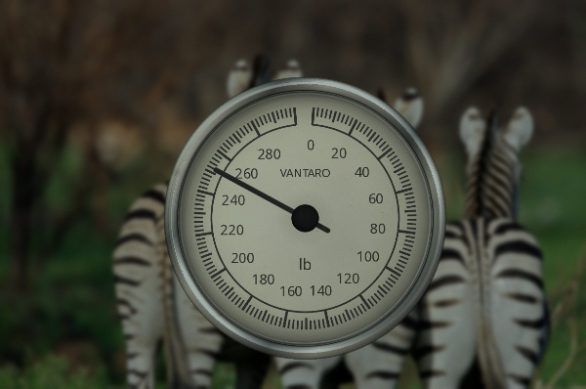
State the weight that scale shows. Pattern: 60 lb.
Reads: 252 lb
